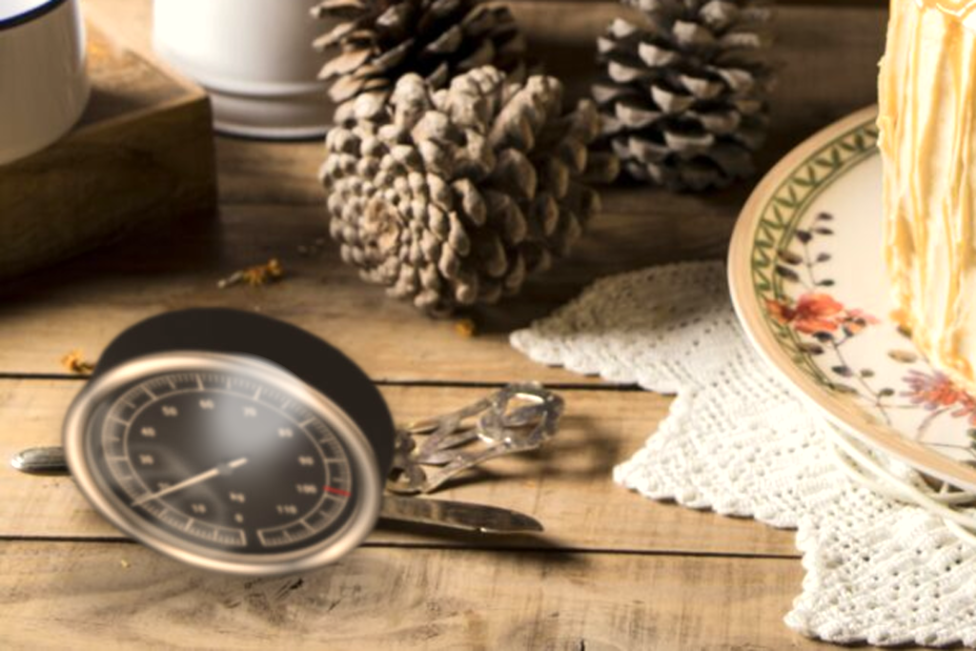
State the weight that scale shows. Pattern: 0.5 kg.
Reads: 20 kg
